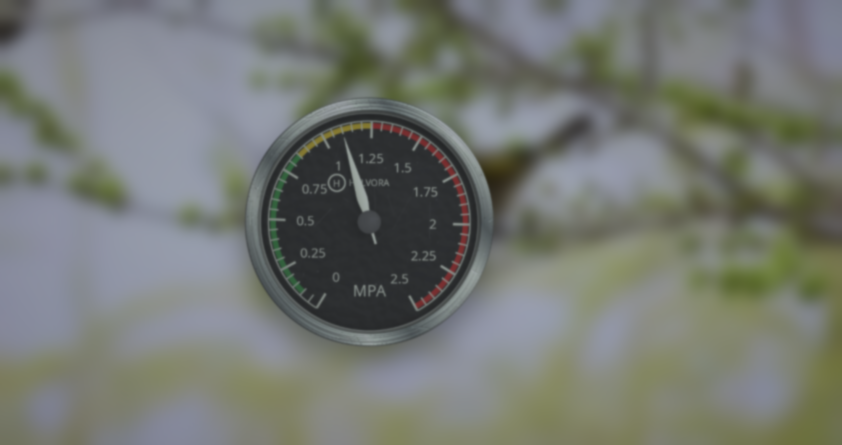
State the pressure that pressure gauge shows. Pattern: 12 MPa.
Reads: 1.1 MPa
